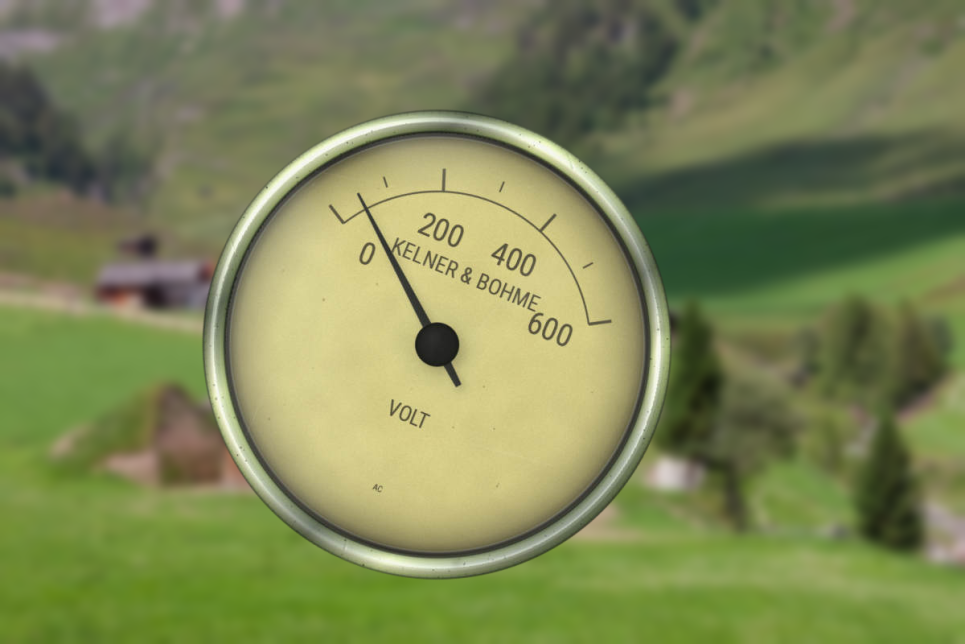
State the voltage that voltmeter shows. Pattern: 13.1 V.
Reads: 50 V
